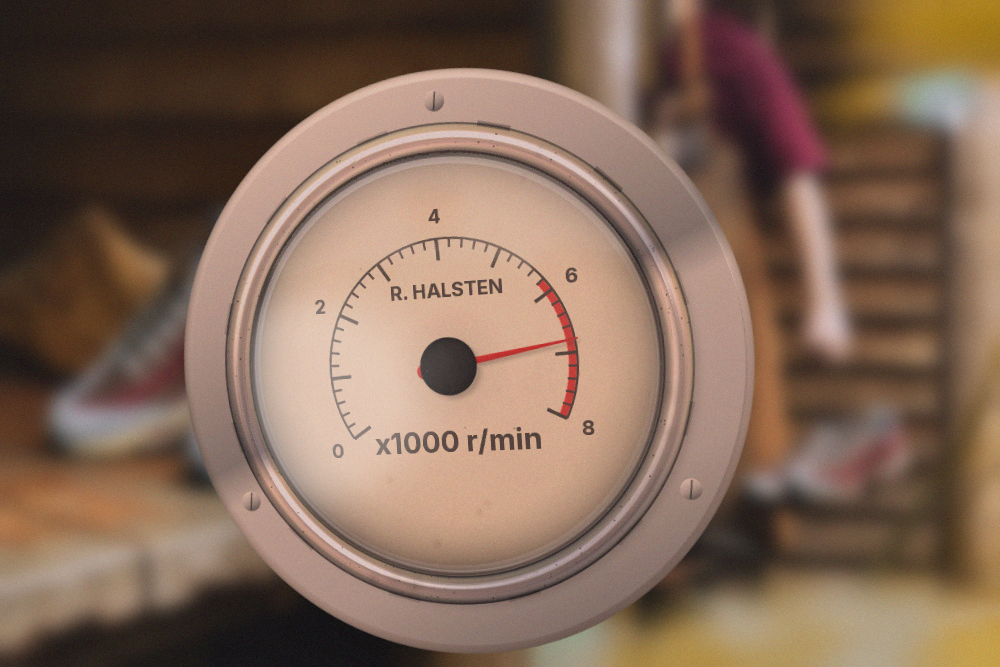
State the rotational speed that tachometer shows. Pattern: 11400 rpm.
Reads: 6800 rpm
